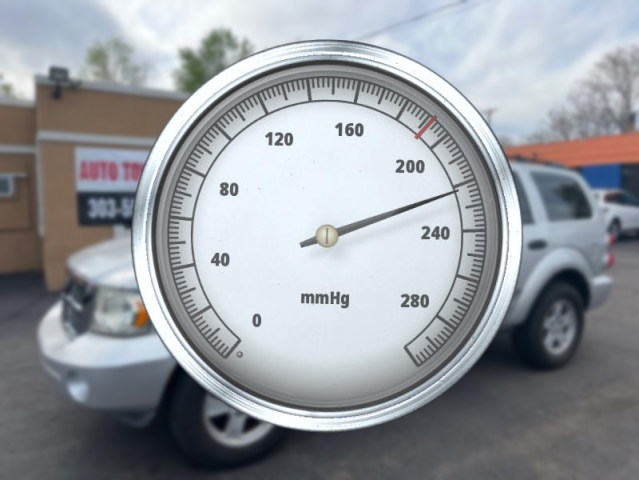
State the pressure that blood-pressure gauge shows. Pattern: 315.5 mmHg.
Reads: 222 mmHg
